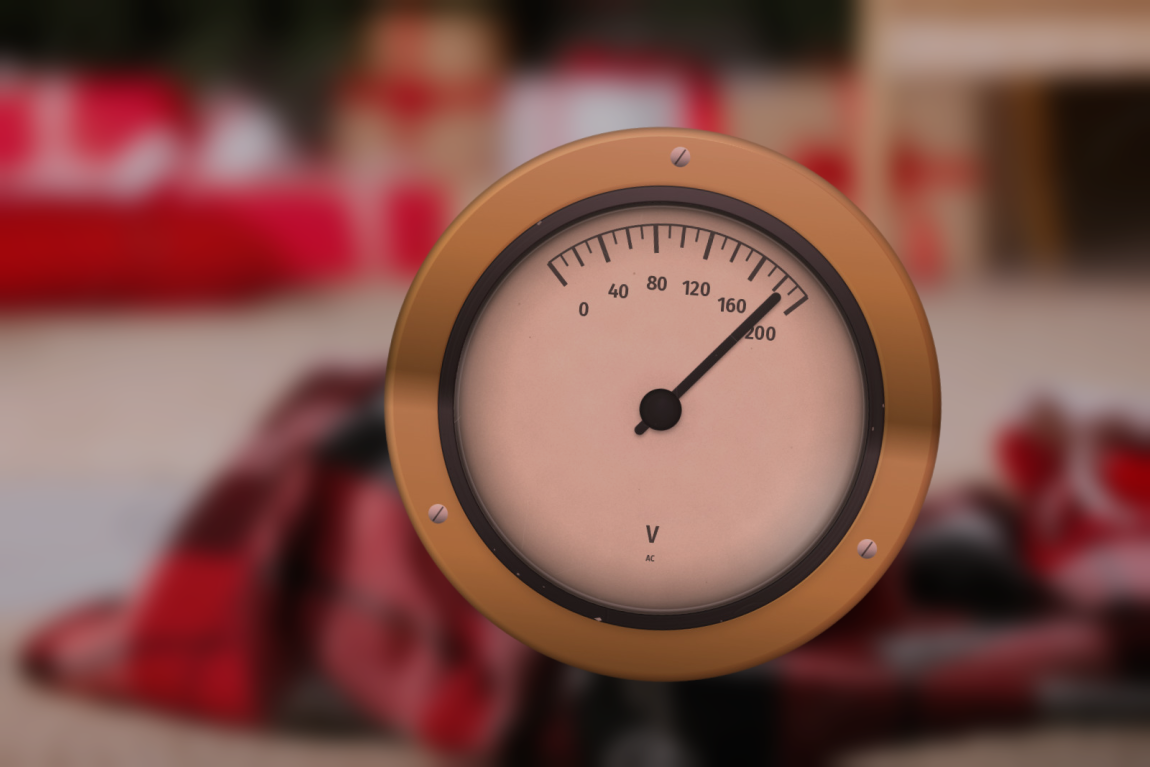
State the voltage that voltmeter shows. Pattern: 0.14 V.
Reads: 185 V
